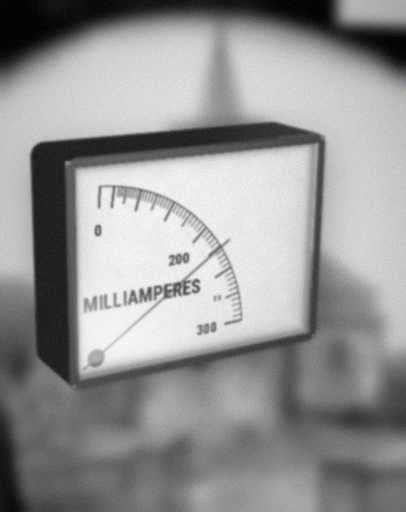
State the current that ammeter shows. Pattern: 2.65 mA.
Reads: 225 mA
